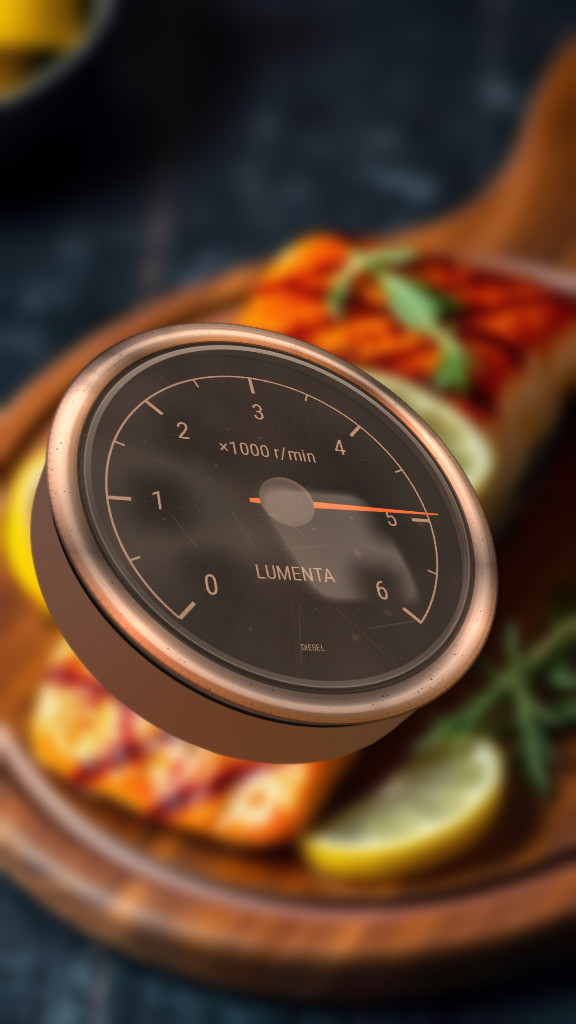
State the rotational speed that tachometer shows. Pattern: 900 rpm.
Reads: 5000 rpm
